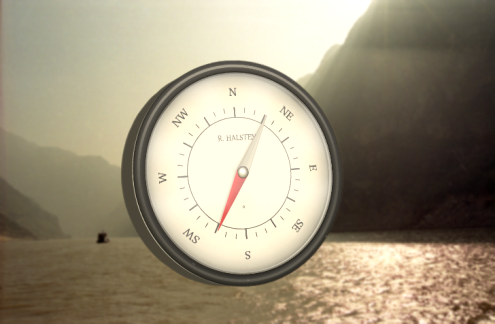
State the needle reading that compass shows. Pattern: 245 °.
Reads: 210 °
